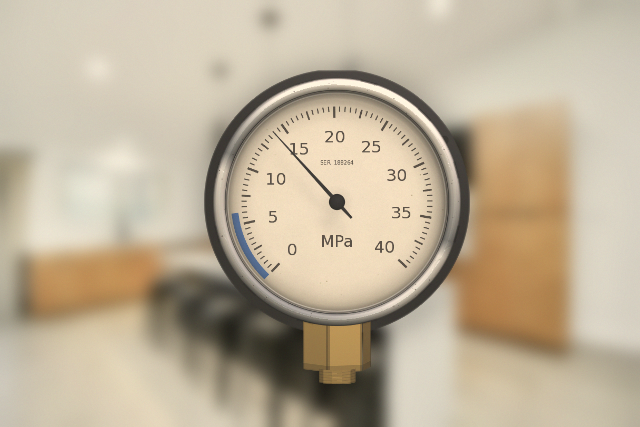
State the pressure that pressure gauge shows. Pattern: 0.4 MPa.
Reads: 14 MPa
